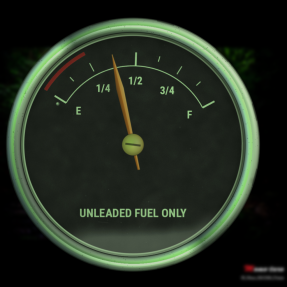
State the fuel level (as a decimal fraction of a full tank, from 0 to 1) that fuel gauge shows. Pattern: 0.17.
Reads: 0.375
